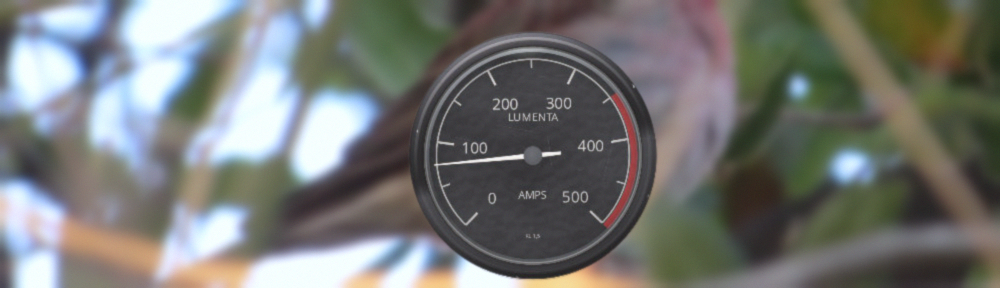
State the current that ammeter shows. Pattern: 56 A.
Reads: 75 A
